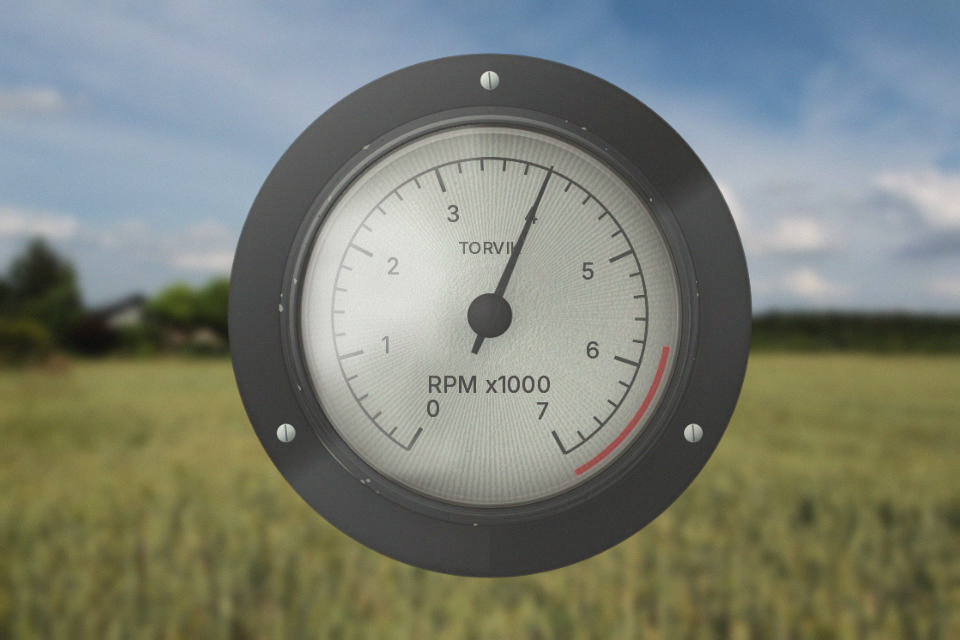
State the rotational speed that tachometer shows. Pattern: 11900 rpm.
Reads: 4000 rpm
